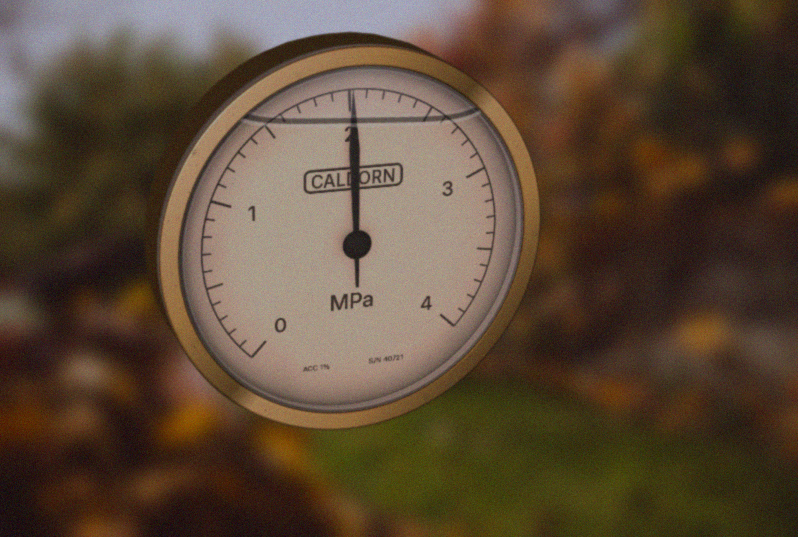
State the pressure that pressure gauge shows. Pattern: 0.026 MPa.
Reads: 2 MPa
